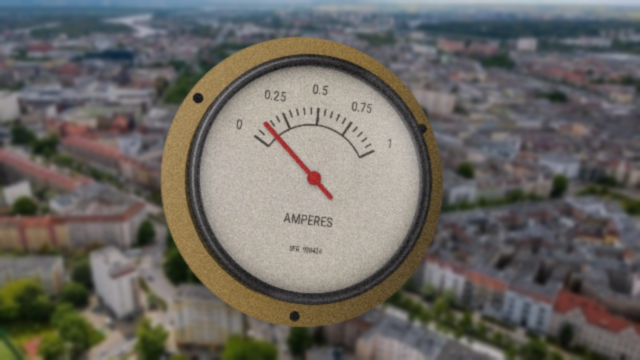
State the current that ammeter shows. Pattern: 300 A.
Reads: 0.1 A
